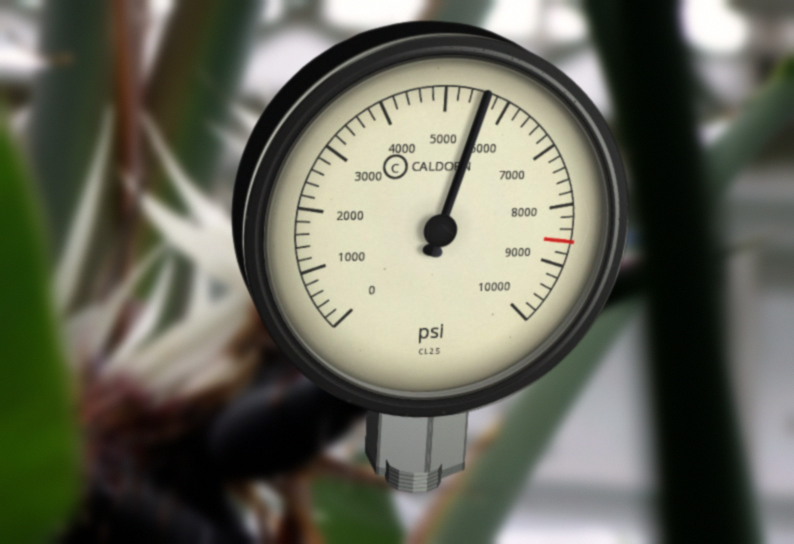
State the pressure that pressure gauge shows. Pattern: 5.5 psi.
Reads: 5600 psi
